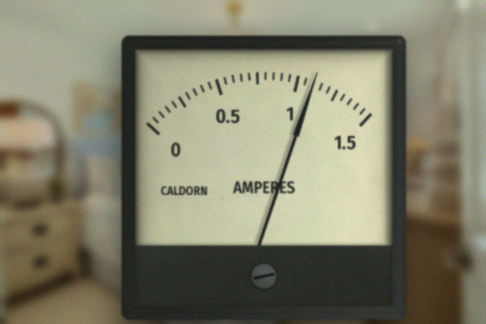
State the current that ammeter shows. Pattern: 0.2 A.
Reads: 1.1 A
